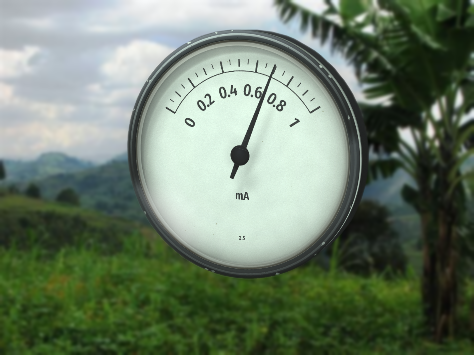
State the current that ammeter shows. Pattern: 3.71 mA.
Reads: 0.7 mA
